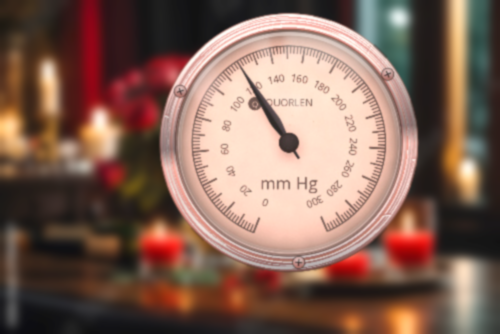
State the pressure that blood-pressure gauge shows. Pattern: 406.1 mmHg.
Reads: 120 mmHg
